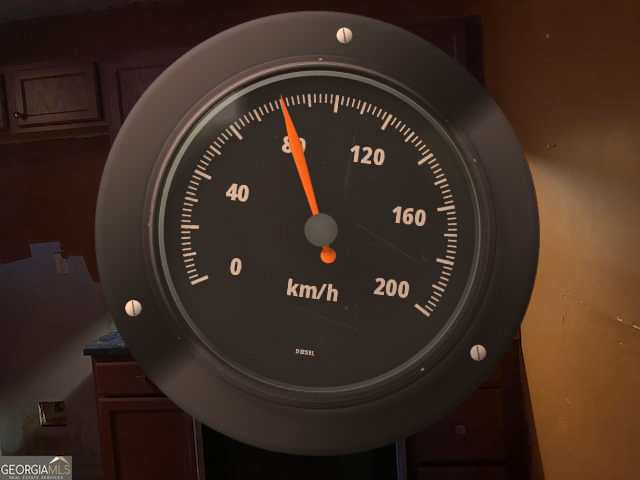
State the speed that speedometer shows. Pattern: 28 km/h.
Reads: 80 km/h
